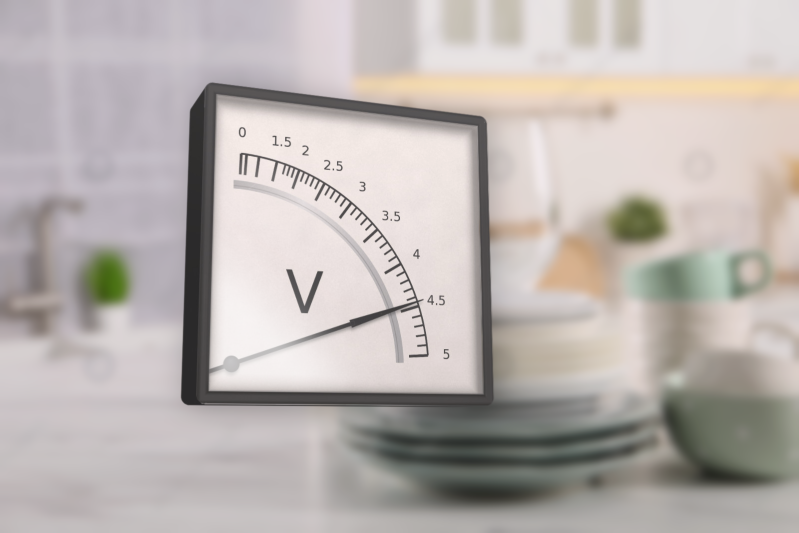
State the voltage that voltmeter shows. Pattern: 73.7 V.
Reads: 4.45 V
